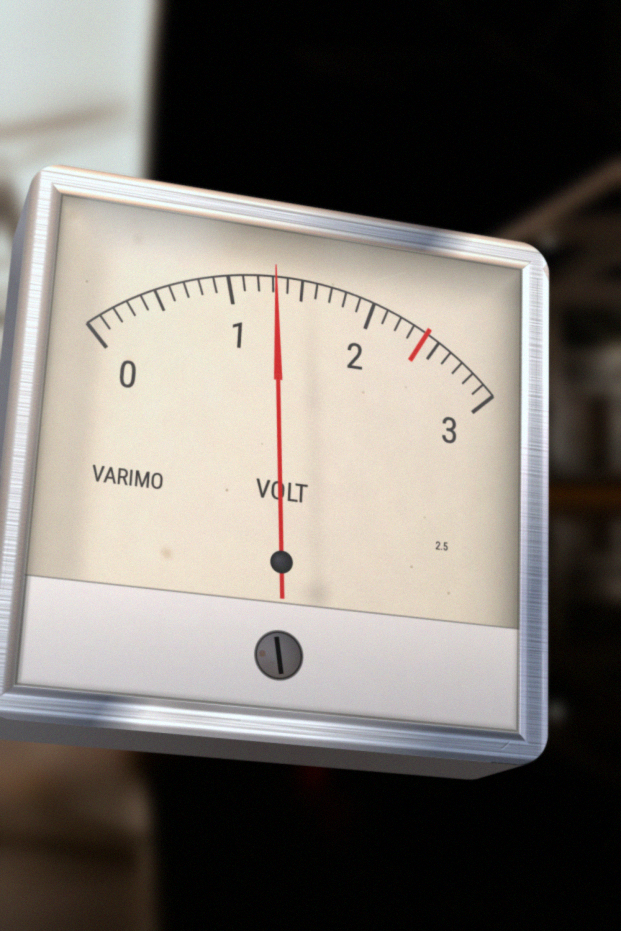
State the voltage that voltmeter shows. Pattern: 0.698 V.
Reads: 1.3 V
